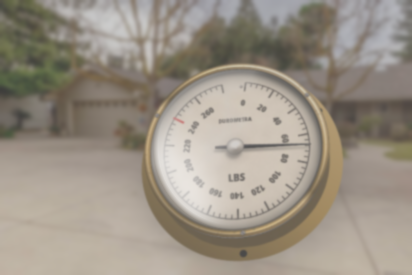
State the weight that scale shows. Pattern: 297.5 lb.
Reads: 68 lb
